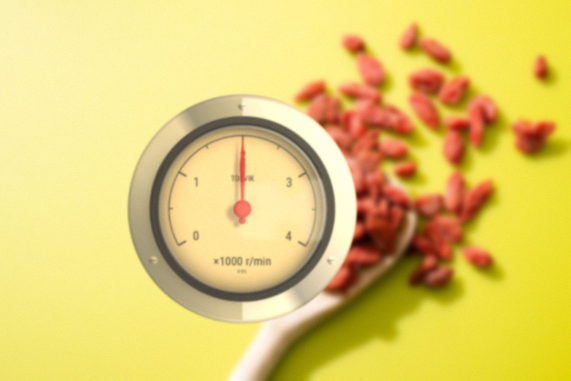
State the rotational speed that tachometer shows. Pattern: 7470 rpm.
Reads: 2000 rpm
